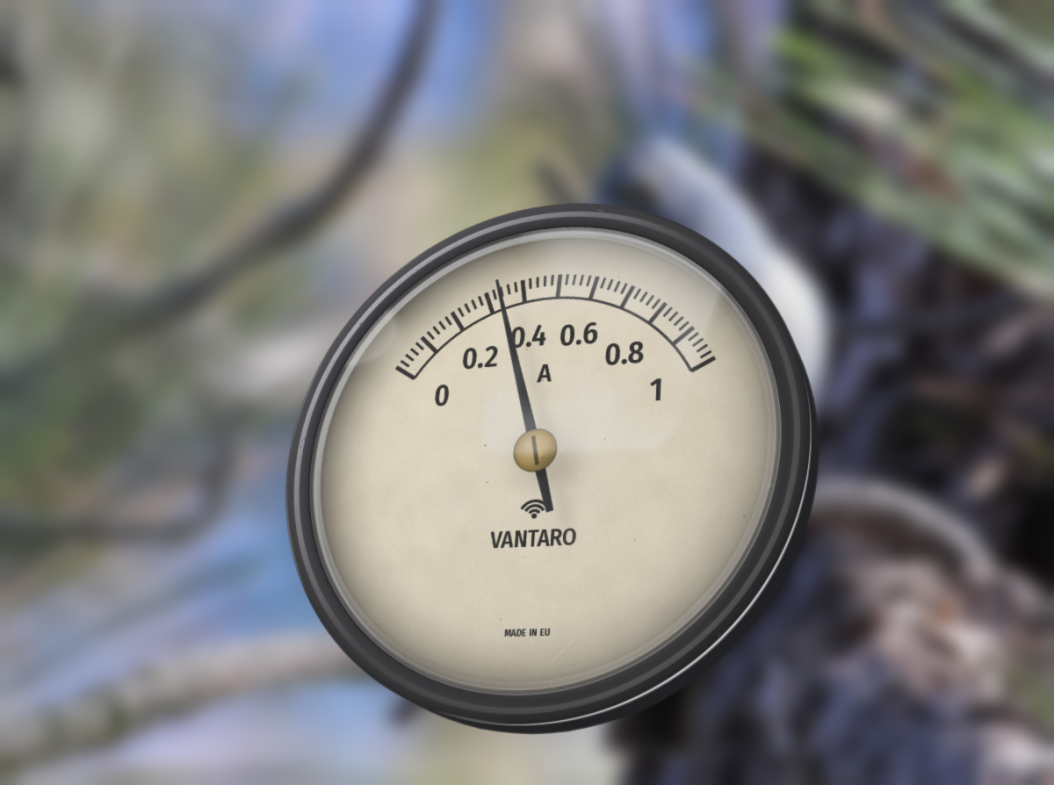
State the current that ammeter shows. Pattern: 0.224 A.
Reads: 0.34 A
